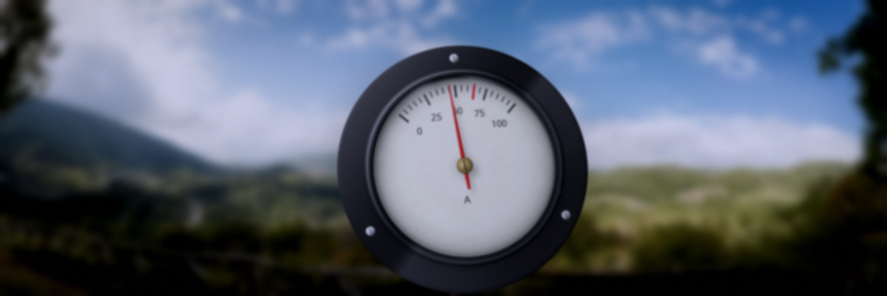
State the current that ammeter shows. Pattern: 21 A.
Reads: 45 A
